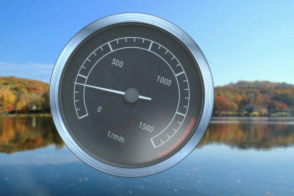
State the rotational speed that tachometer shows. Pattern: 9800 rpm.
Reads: 200 rpm
